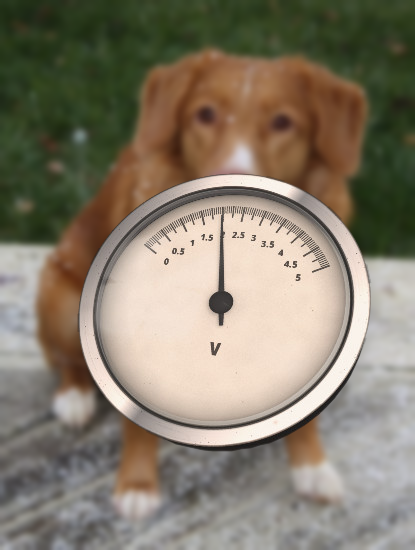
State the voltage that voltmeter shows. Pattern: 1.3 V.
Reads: 2 V
